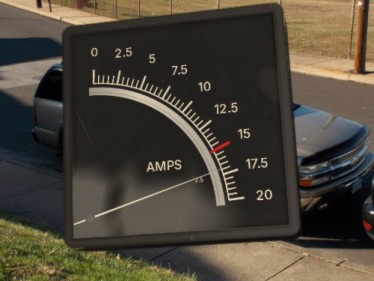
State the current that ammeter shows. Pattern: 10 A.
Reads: 17 A
